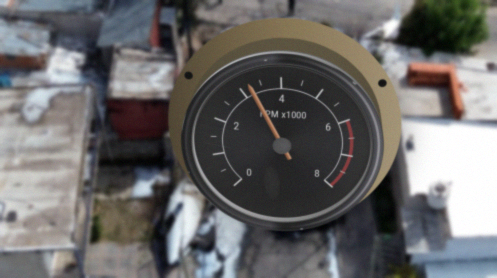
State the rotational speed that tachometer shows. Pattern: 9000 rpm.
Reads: 3250 rpm
